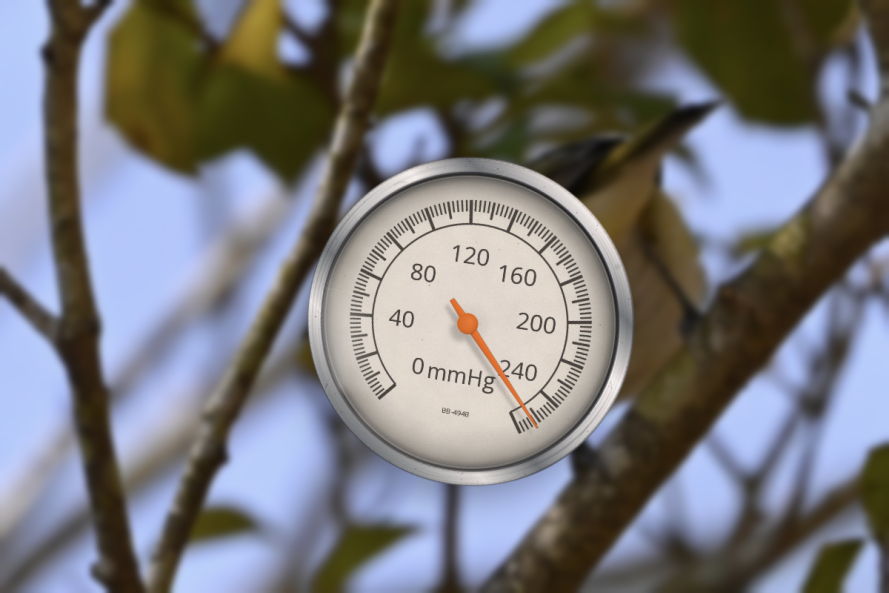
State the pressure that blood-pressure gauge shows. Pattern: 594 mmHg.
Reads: 252 mmHg
